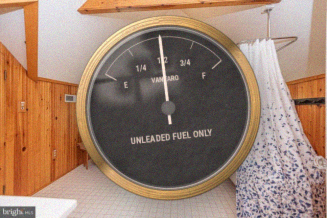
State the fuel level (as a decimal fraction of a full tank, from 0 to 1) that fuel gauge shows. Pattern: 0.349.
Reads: 0.5
